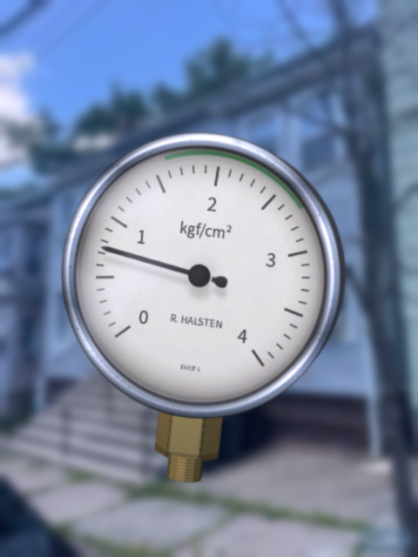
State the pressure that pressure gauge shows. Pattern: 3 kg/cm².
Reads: 0.75 kg/cm²
